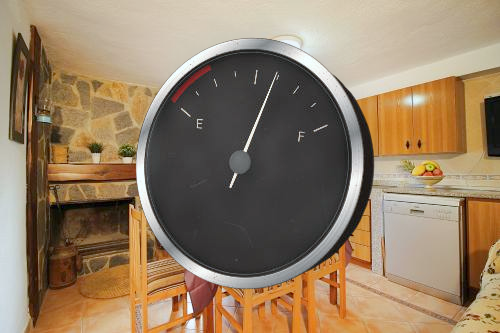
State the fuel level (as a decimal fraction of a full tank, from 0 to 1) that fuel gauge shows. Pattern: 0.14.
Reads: 0.625
